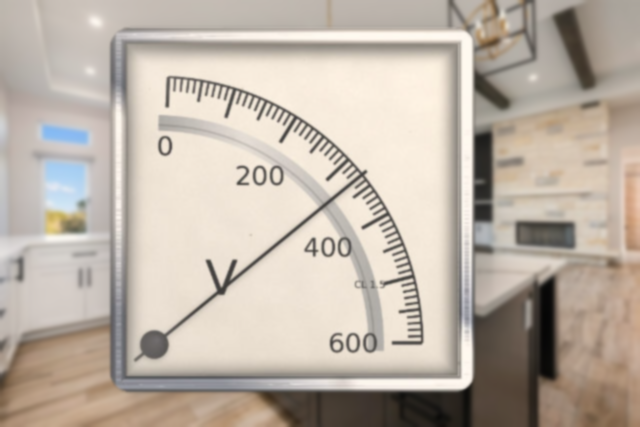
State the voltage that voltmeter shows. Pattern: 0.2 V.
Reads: 330 V
